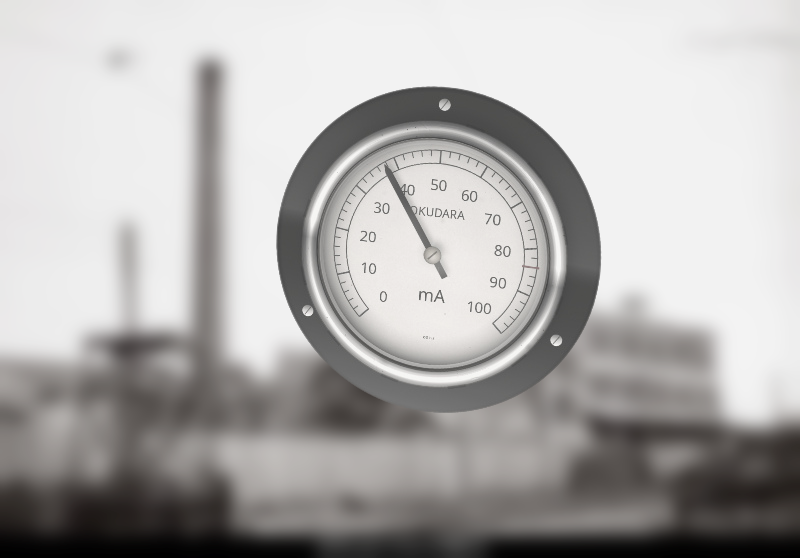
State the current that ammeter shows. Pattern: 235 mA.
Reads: 38 mA
